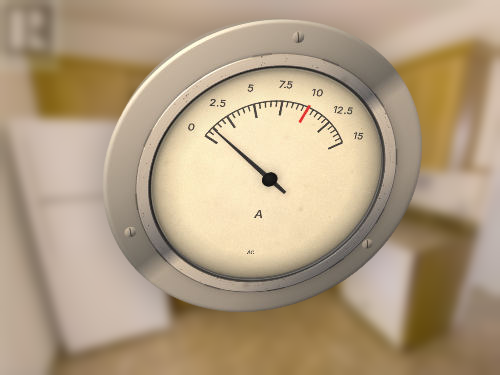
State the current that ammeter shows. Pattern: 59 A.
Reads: 1 A
